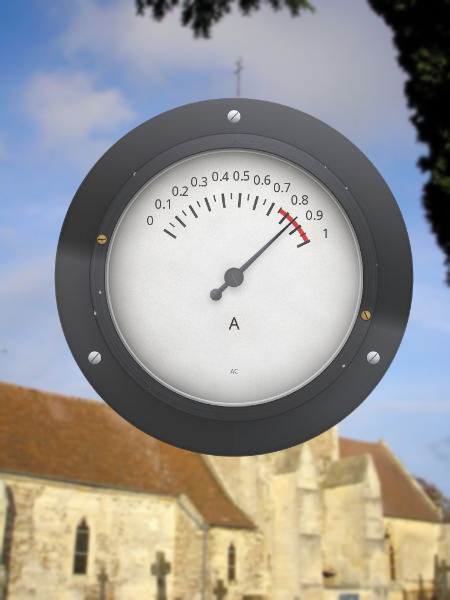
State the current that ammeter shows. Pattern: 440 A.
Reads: 0.85 A
